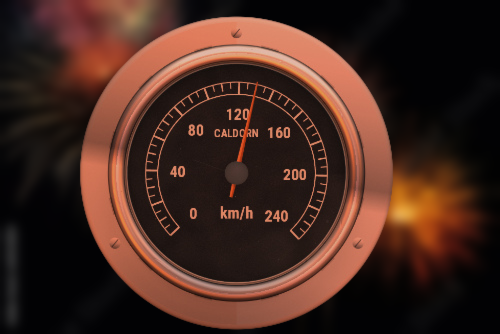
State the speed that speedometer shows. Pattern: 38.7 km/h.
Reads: 130 km/h
